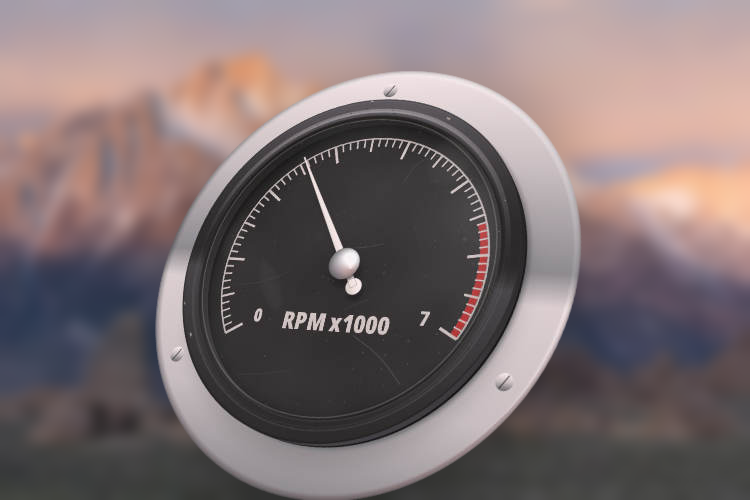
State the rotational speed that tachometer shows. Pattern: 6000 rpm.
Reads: 2600 rpm
